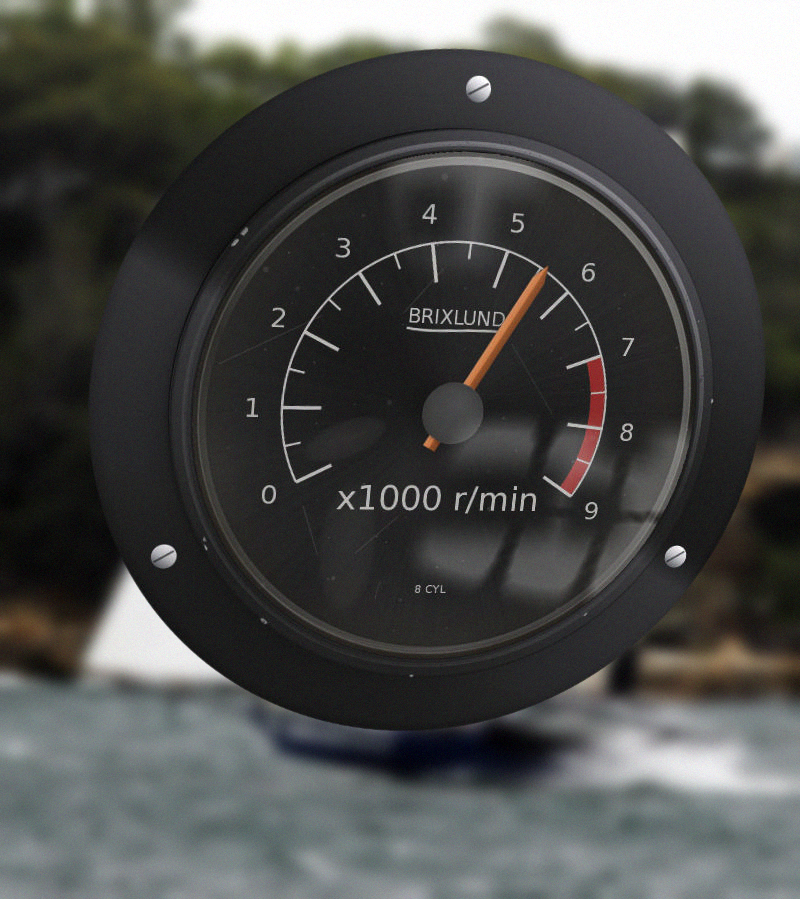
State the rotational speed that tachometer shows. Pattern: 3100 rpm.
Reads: 5500 rpm
